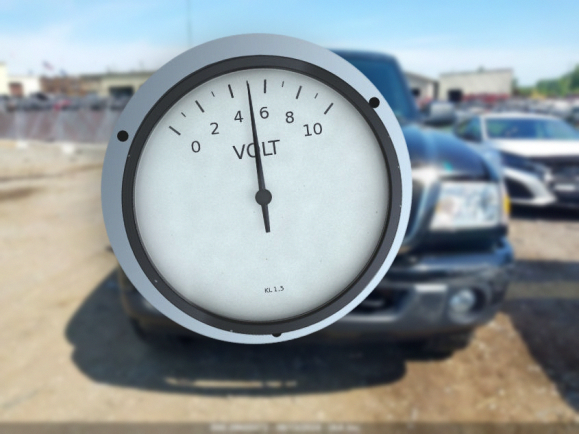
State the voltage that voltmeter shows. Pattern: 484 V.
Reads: 5 V
